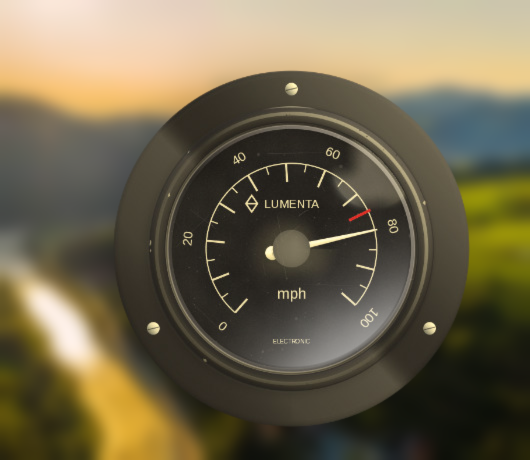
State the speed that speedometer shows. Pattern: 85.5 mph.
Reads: 80 mph
